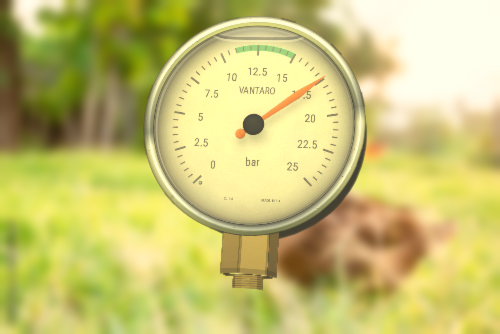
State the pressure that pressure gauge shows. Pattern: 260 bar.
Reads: 17.5 bar
